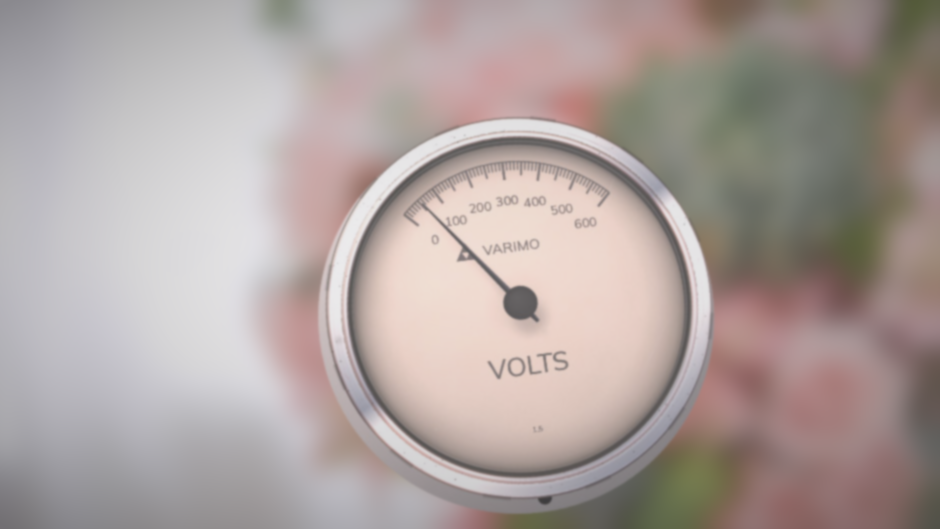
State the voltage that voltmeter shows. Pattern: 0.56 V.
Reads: 50 V
